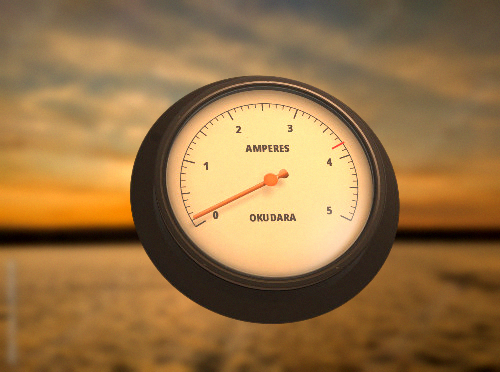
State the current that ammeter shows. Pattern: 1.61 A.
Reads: 0.1 A
